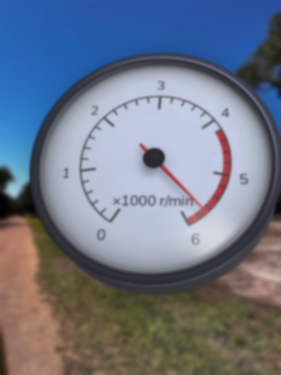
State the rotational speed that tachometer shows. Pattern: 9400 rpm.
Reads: 5700 rpm
